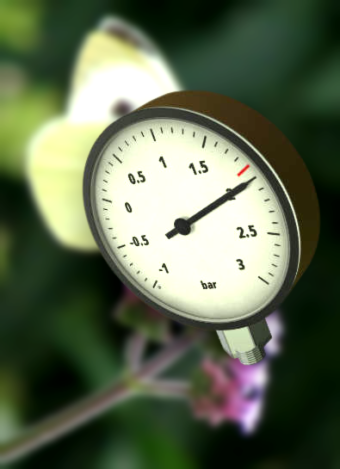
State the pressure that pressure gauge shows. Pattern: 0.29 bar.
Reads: 2 bar
